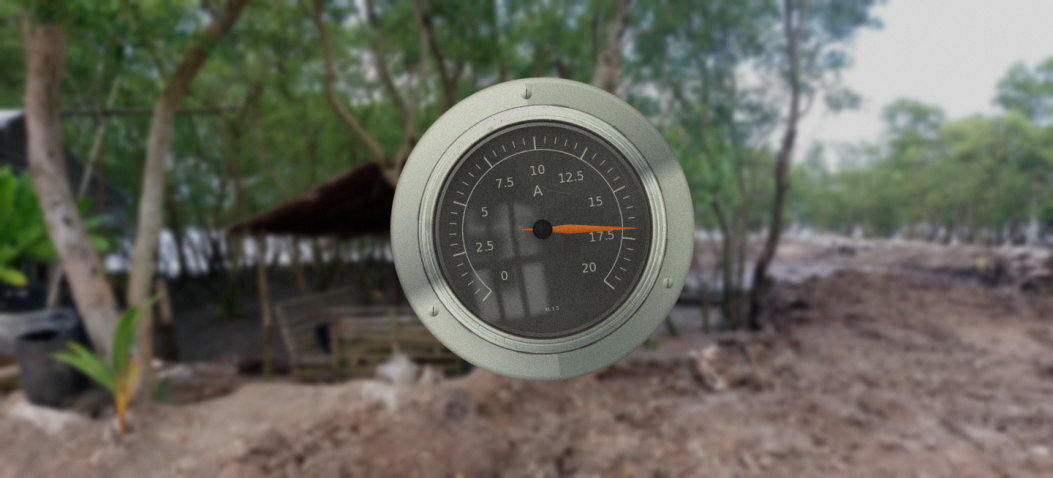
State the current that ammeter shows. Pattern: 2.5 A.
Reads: 17 A
